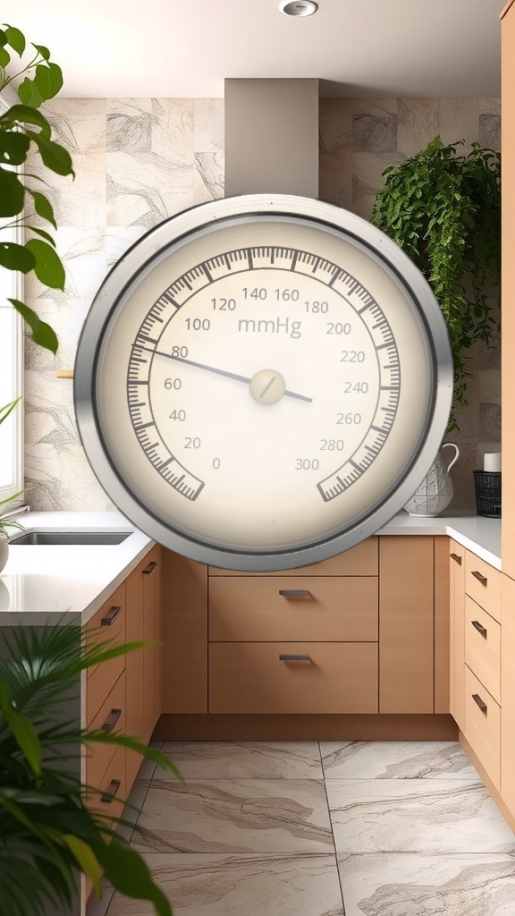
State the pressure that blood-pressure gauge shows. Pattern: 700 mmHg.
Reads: 76 mmHg
